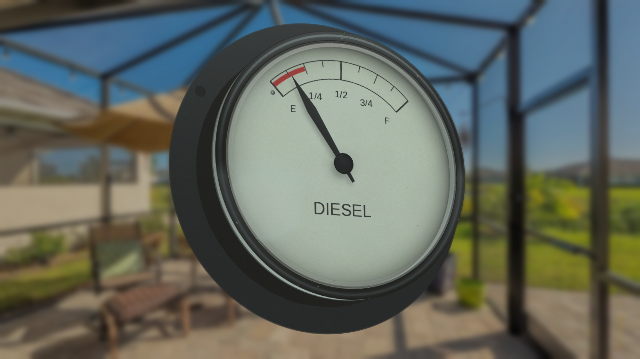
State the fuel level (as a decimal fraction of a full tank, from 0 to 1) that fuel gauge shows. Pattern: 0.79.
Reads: 0.125
